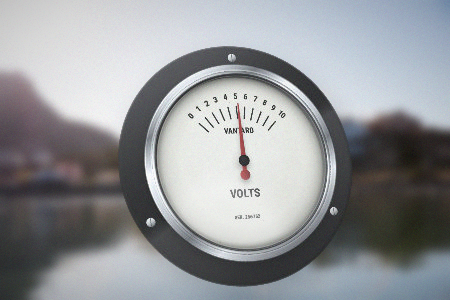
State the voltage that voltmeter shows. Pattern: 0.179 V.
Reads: 5 V
